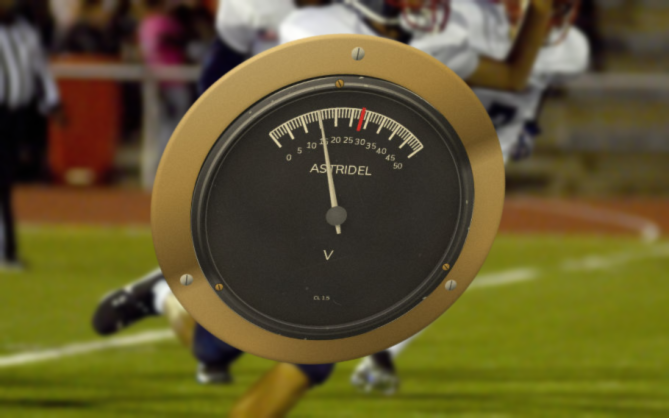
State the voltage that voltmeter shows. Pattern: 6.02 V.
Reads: 15 V
